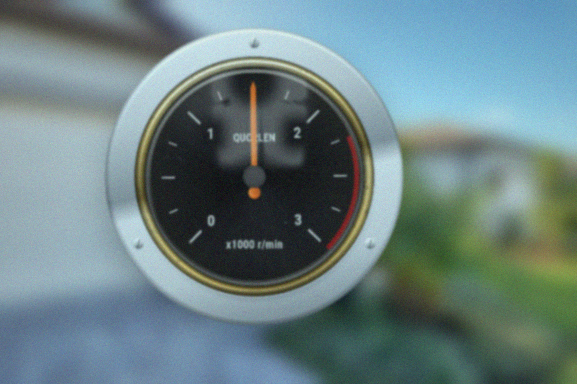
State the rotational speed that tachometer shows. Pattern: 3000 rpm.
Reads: 1500 rpm
